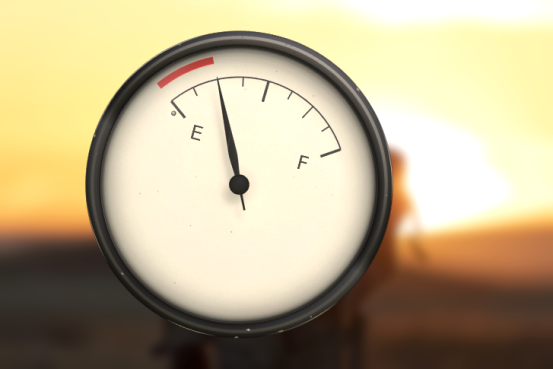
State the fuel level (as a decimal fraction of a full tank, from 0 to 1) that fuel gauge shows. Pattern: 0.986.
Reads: 0.25
